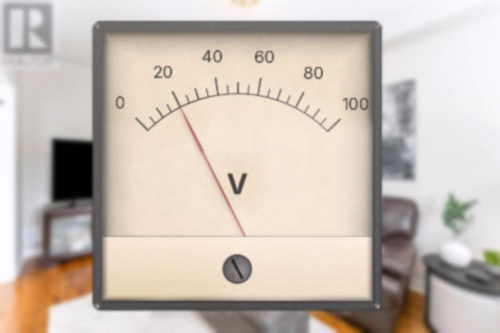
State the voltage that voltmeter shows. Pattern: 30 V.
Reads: 20 V
